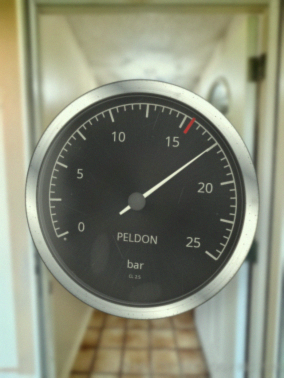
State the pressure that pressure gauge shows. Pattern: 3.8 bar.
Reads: 17.5 bar
